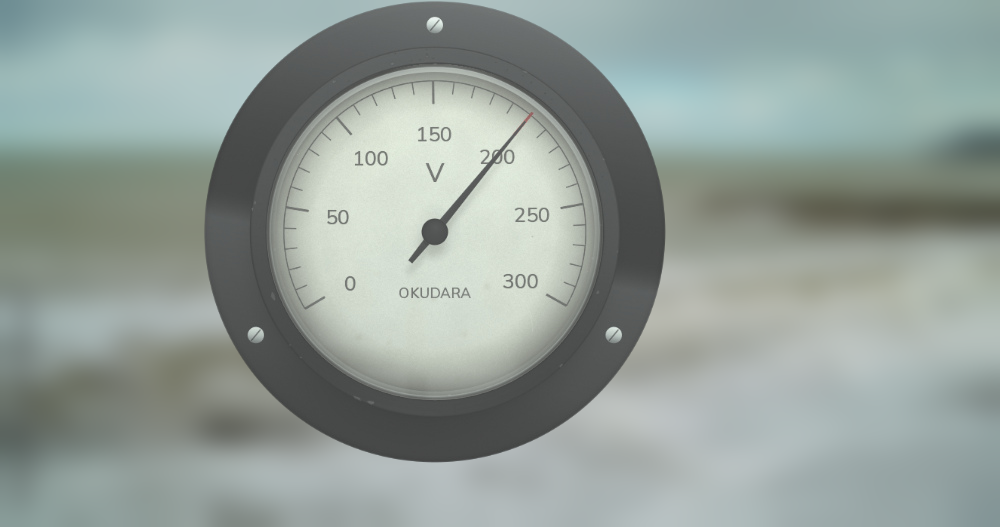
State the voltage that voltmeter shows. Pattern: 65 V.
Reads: 200 V
